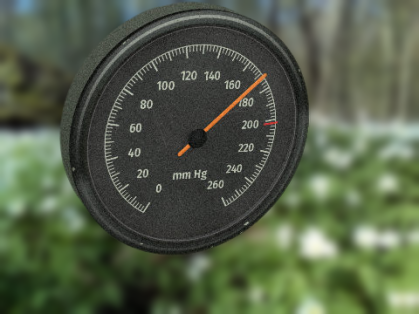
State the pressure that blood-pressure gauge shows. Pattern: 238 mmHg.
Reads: 170 mmHg
